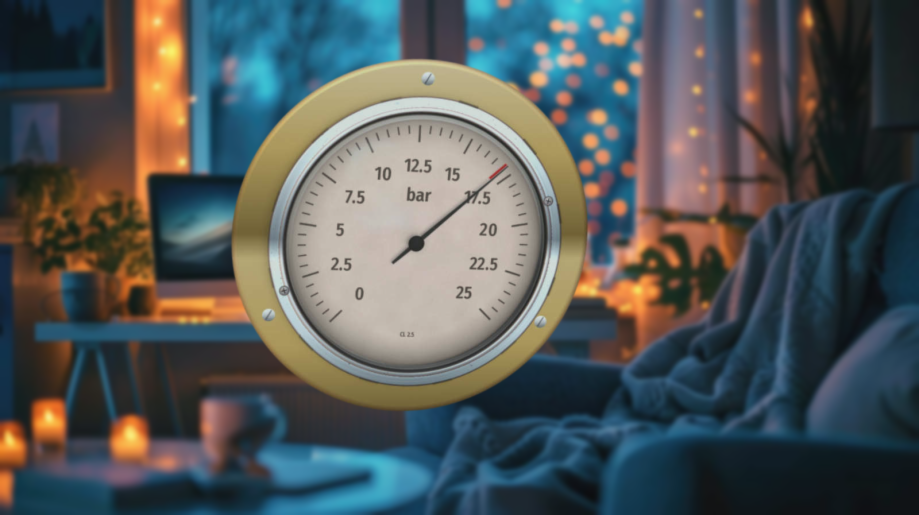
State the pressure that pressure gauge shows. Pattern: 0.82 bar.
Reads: 17 bar
